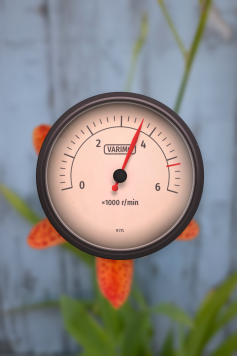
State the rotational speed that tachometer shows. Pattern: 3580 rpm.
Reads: 3600 rpm
